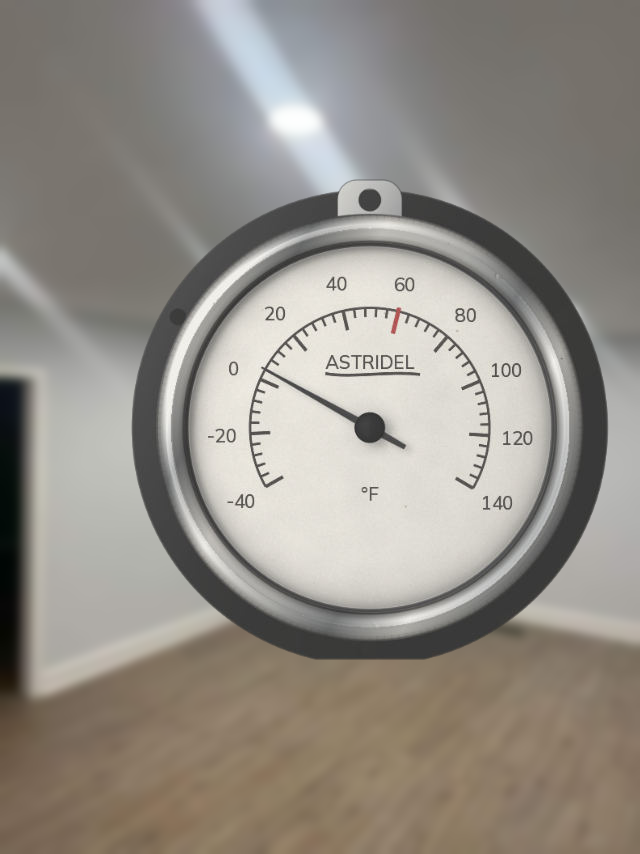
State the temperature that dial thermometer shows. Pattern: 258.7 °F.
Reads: 4 °F
